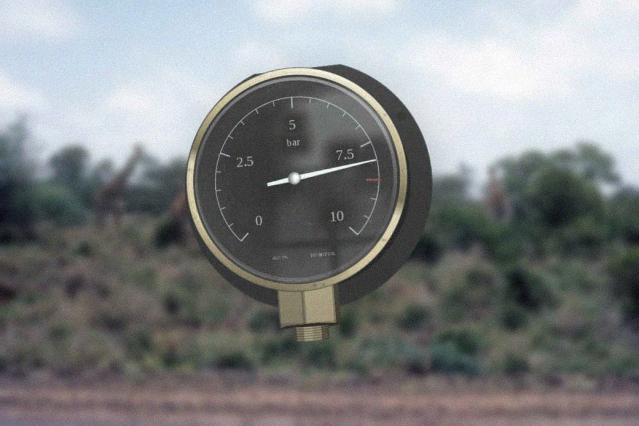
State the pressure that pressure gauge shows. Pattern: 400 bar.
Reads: 8 bar
